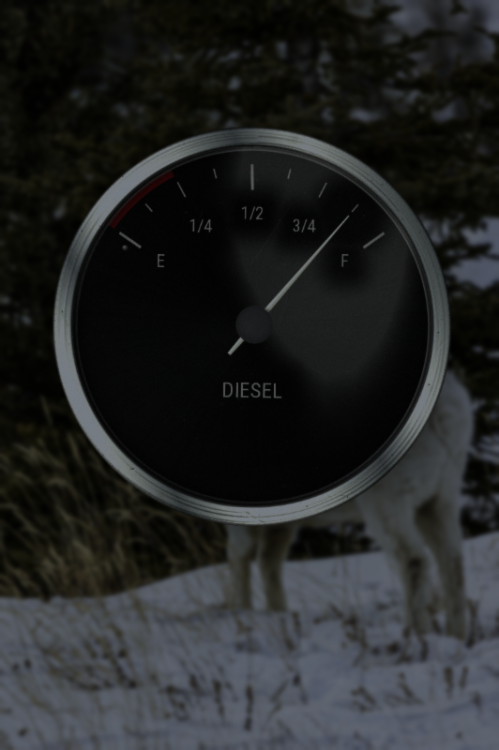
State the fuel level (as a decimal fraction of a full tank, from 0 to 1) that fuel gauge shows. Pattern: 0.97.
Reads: 0.875
